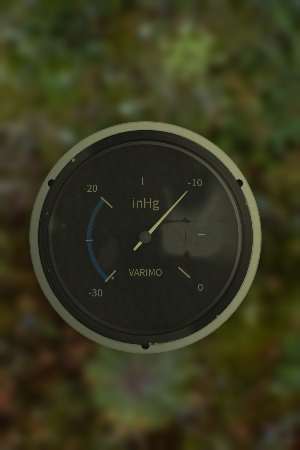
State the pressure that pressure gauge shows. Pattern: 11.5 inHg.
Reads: -10 inHg
